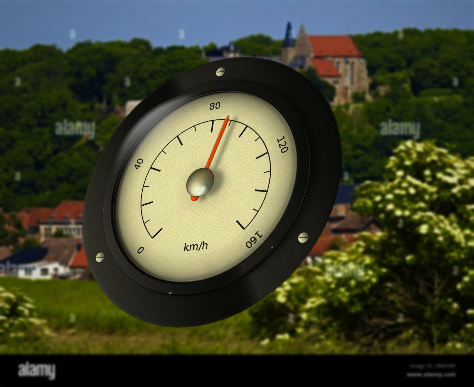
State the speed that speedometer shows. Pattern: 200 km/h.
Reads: 90 km/h
